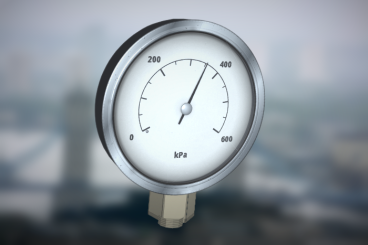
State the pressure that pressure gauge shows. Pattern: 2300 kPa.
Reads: 350 kPa
